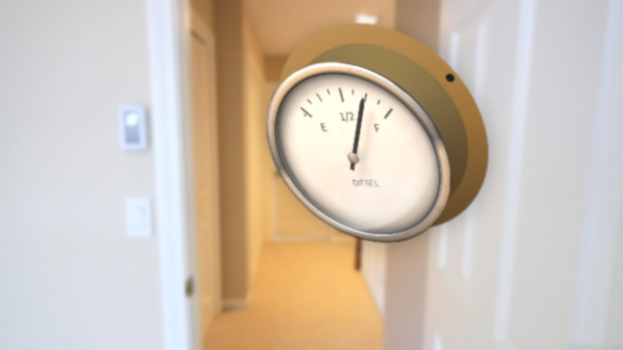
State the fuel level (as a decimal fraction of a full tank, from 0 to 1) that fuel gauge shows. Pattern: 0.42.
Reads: 0.75
